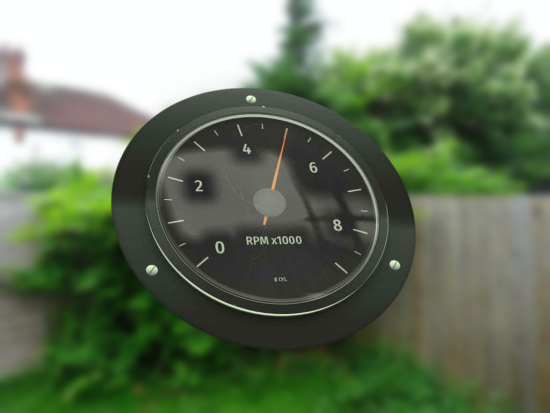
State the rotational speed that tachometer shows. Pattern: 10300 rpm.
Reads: 5000 rpm
